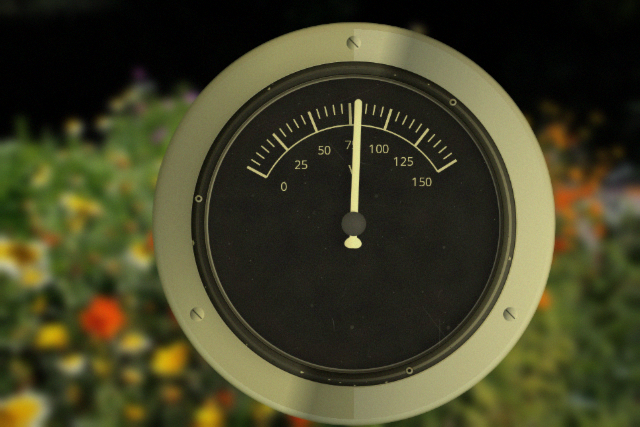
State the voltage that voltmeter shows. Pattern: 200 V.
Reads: 80 V
